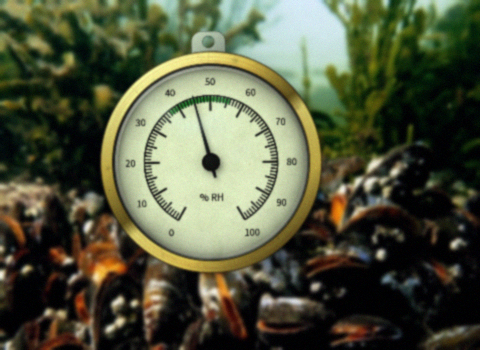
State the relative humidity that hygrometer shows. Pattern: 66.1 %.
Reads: 45 %
